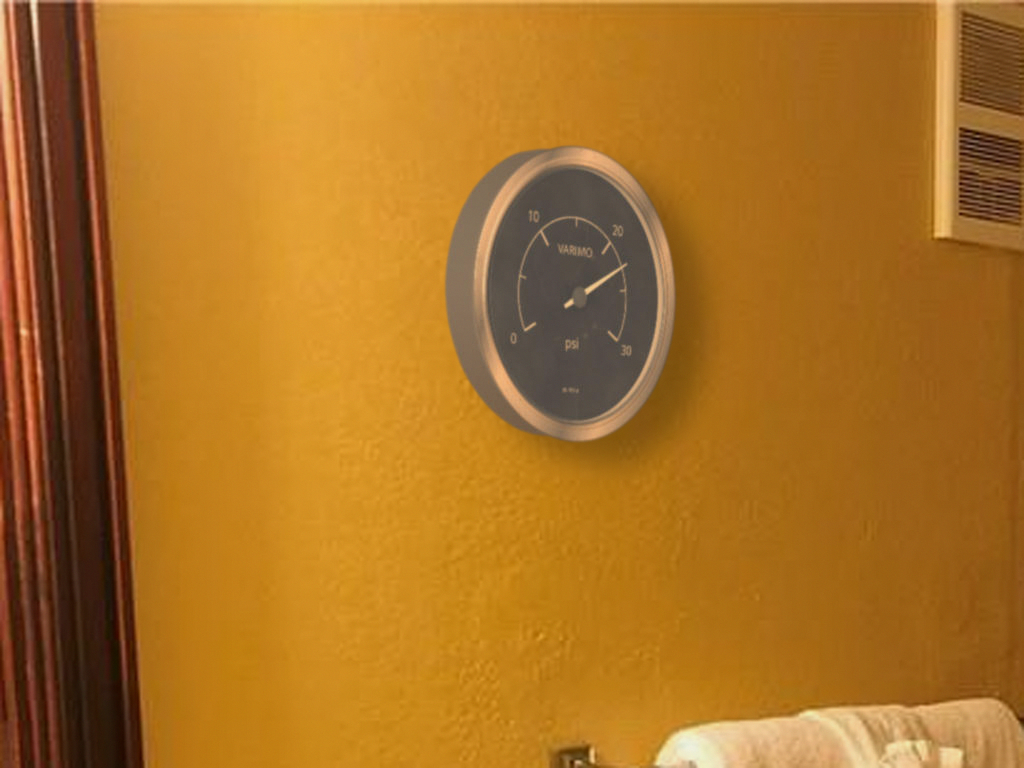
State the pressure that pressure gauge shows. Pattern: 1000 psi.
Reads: 22.5 psi
